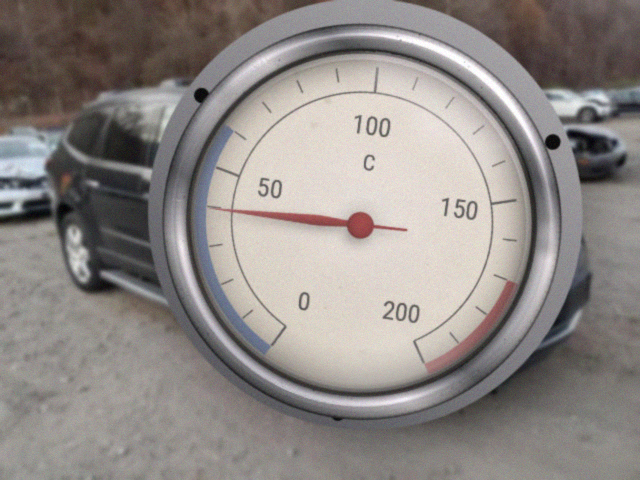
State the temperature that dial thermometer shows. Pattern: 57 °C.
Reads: 40 °C
